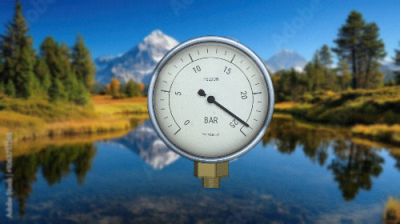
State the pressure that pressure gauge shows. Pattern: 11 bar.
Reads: 24 bar
